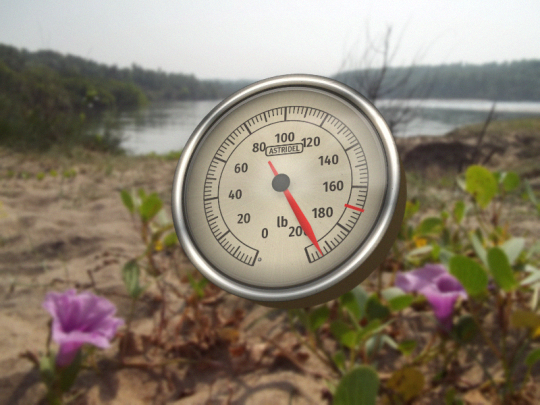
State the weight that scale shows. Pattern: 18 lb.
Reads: 194 lb
